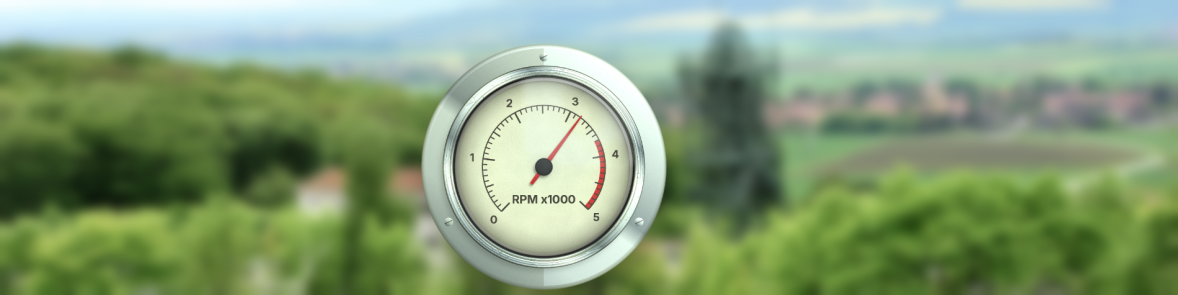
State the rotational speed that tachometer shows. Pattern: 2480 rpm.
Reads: 3200 rpm
